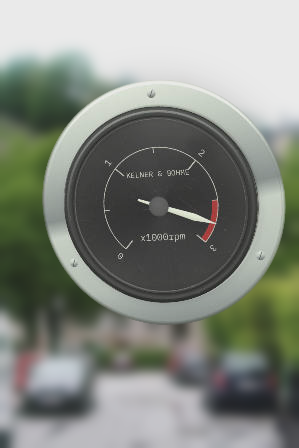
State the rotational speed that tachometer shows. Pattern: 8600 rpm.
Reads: 2750 rpm
